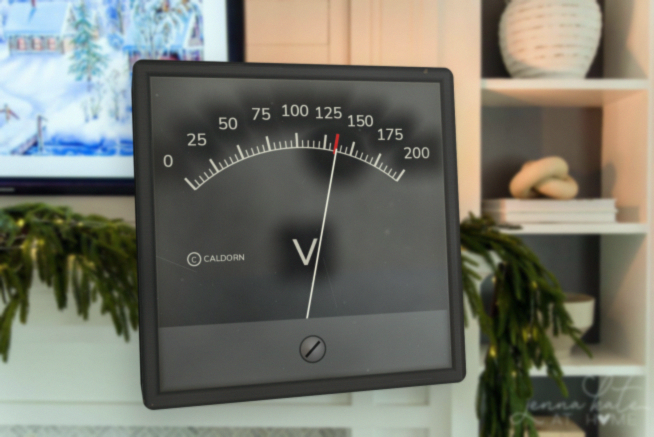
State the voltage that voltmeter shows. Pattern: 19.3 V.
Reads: 135 V
